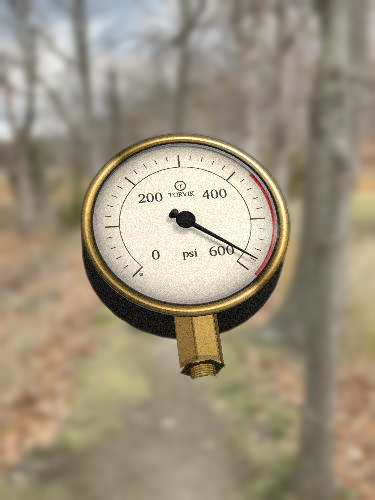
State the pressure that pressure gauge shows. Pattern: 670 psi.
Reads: 580 psi
